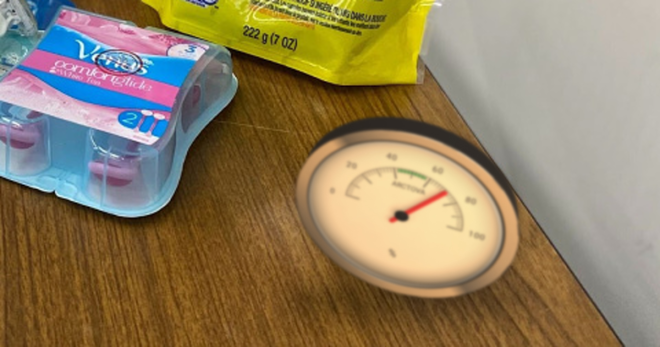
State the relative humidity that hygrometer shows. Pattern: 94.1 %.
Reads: 70 %
